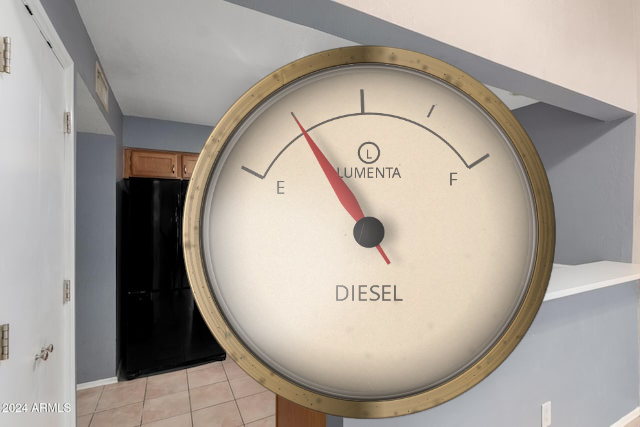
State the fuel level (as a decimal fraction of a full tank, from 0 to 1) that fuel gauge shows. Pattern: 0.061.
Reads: 0.25
